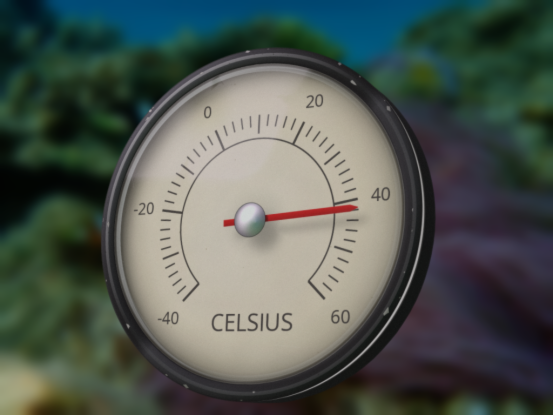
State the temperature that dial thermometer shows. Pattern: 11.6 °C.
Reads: 42 °C
